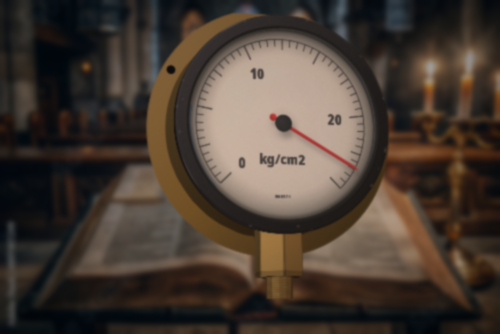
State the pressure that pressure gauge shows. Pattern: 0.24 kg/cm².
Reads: 23.5 kg/cm²
